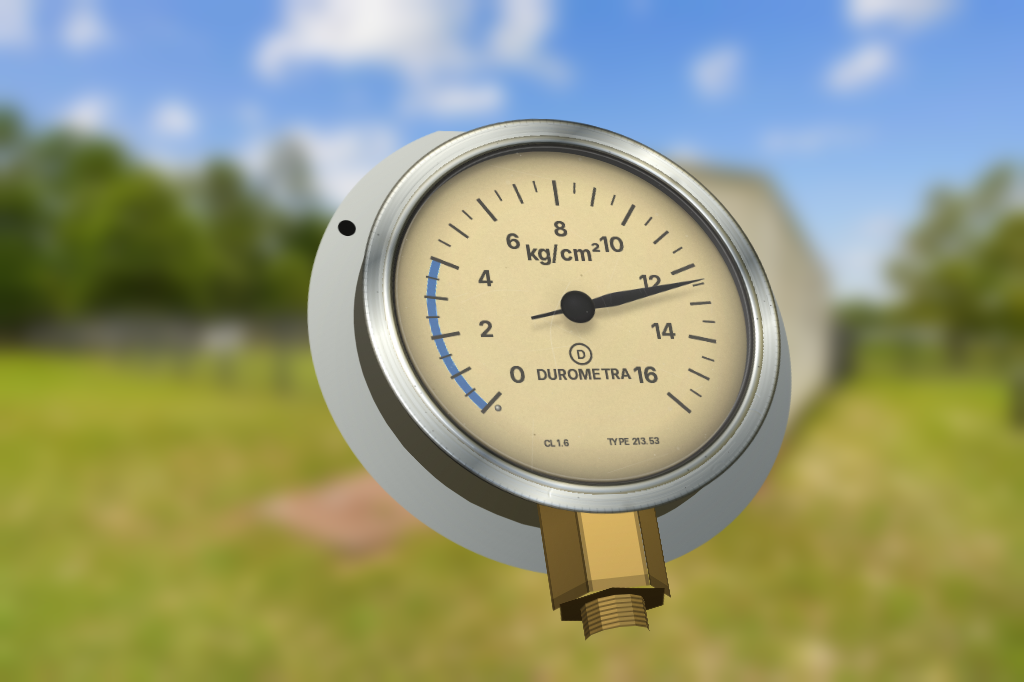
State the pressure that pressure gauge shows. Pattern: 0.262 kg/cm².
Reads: 12.5 kg/cm²
